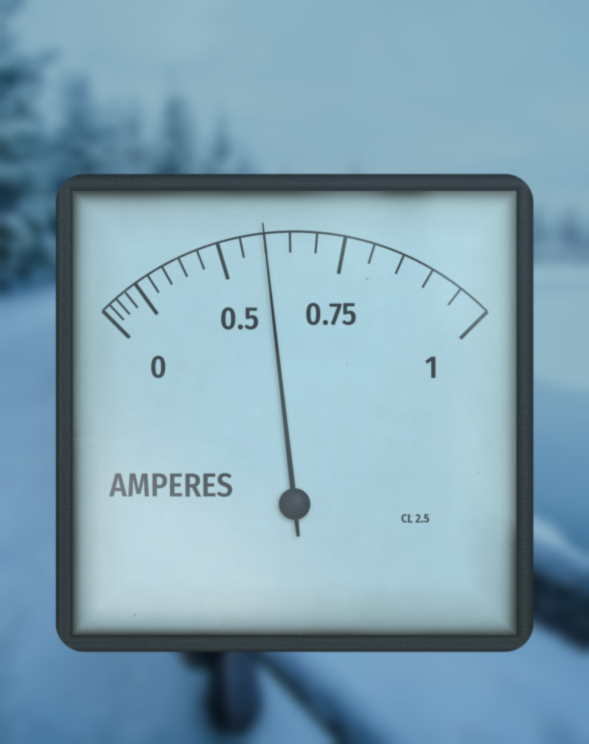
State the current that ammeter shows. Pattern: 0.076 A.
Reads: 0.6 A
